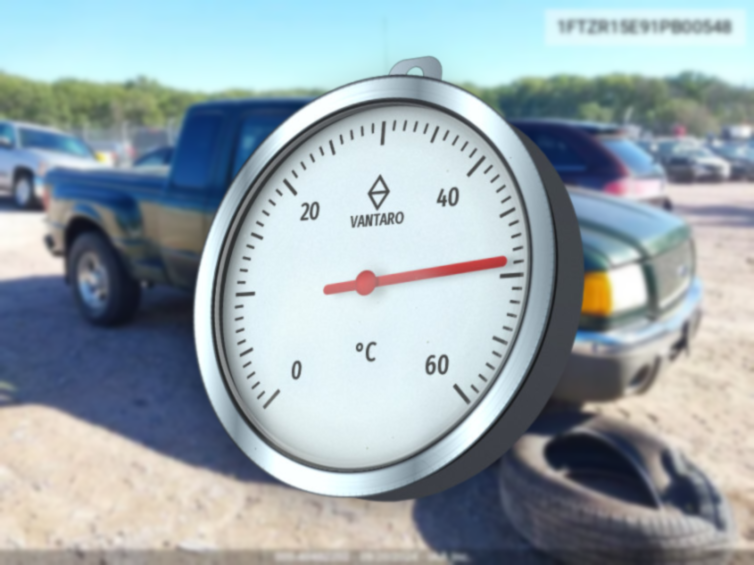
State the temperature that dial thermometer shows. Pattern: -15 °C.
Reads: 49 °C
